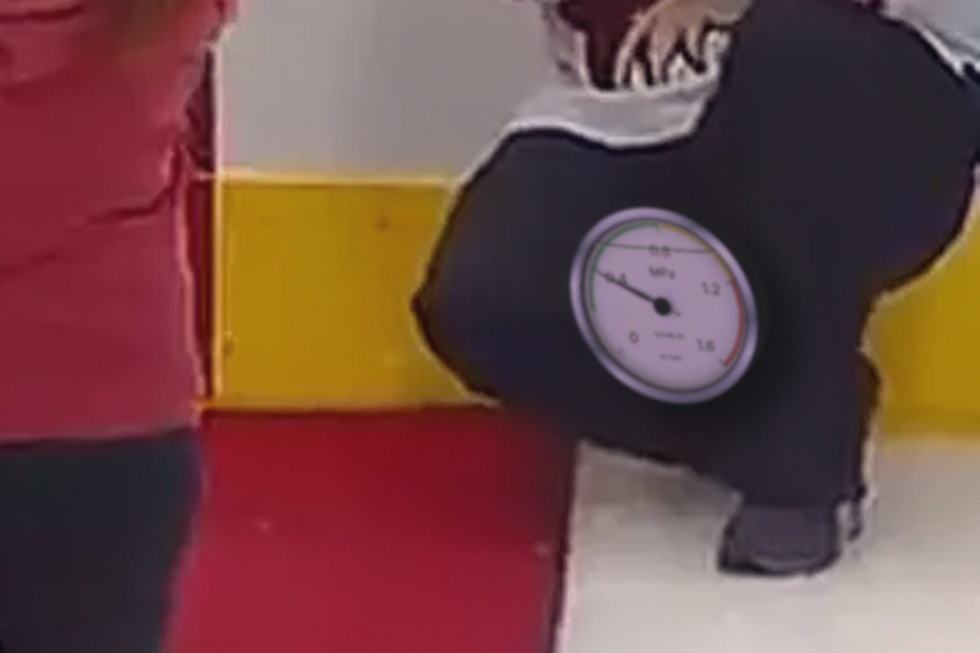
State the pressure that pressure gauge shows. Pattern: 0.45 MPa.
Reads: 0.4 MPa
